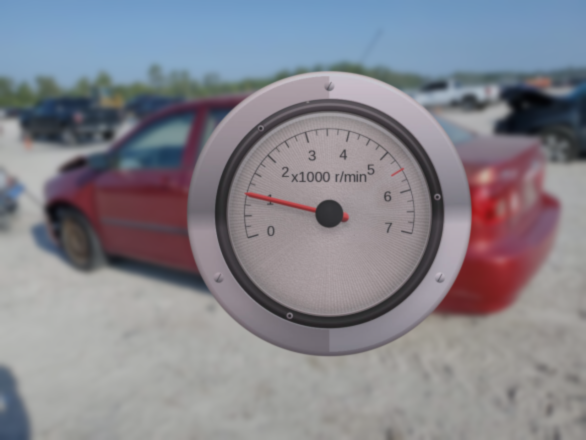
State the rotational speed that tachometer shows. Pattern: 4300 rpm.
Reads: 1000 rpm
